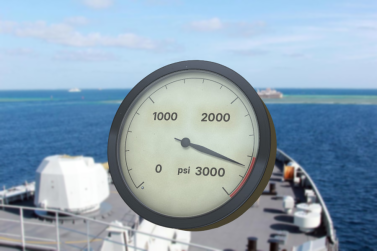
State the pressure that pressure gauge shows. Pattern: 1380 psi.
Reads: 2700 psi
